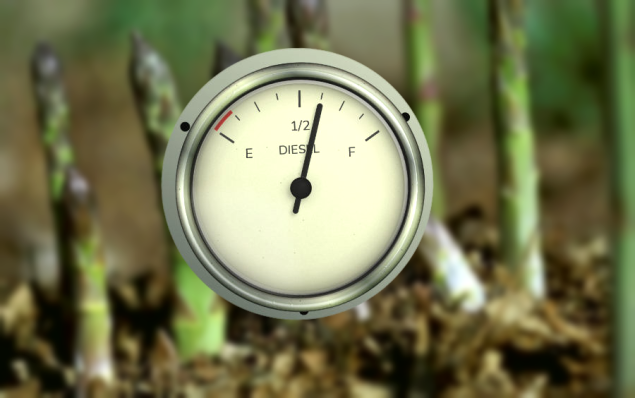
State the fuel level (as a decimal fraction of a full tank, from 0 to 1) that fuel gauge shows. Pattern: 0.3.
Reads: 0.625
